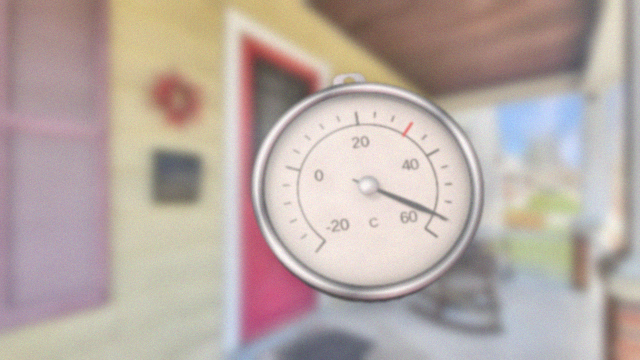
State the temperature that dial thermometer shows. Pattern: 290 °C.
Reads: 56 °C
